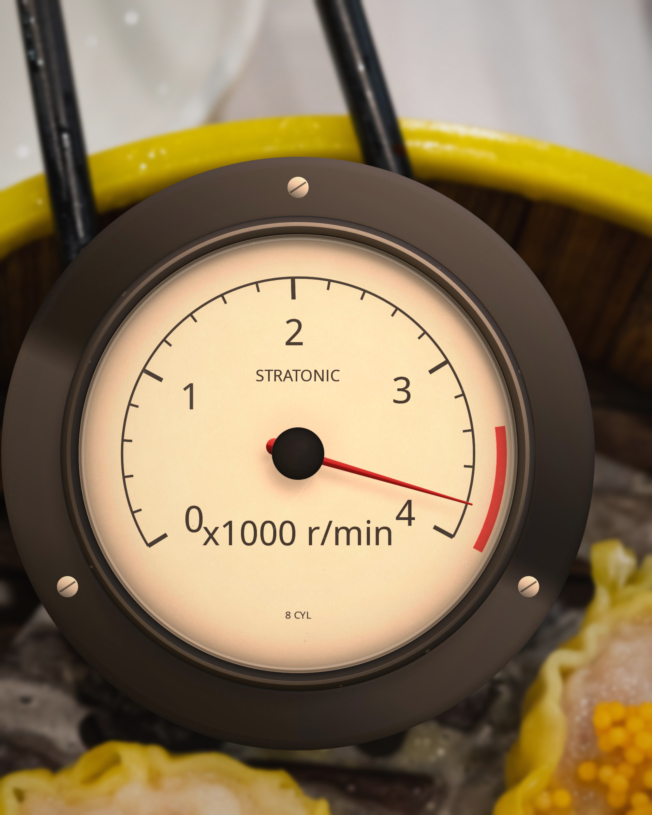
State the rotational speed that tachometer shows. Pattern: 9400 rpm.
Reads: 3800 rpm
